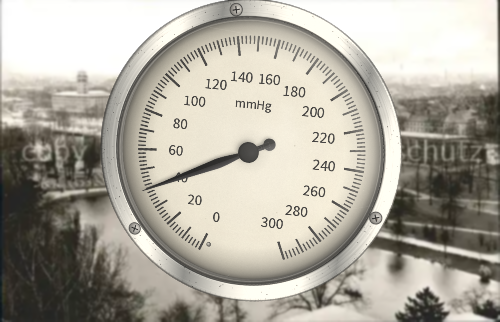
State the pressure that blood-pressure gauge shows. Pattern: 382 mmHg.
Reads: 40 mmHg
